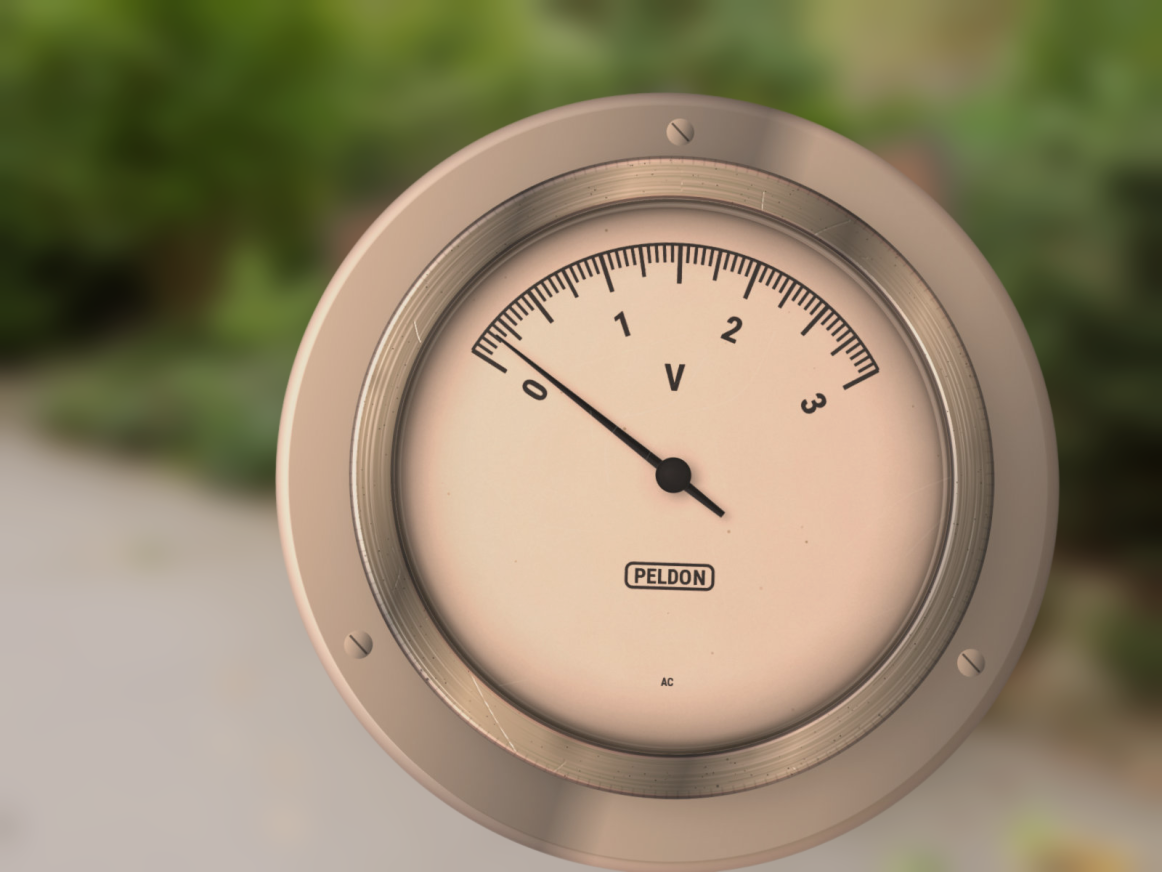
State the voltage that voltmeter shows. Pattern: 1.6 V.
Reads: 0.15 V
